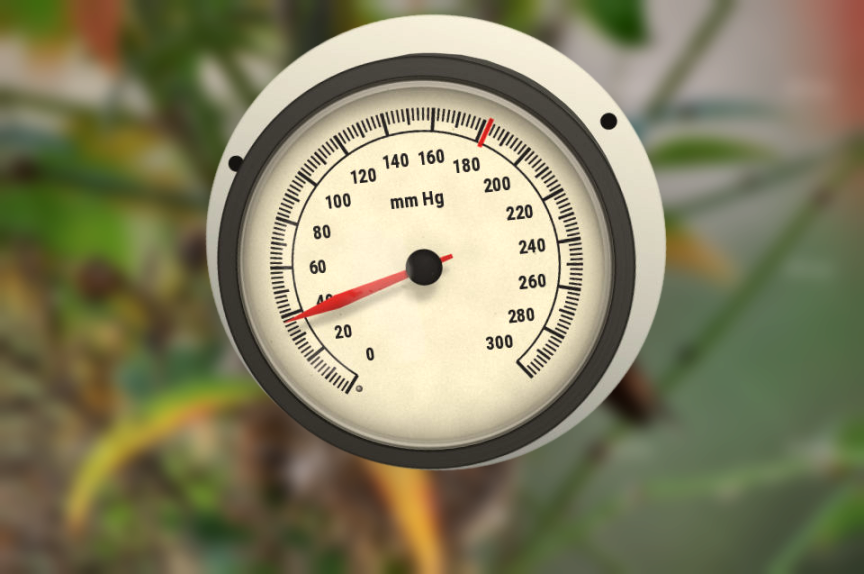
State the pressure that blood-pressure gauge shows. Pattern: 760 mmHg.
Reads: 38 mmHg
